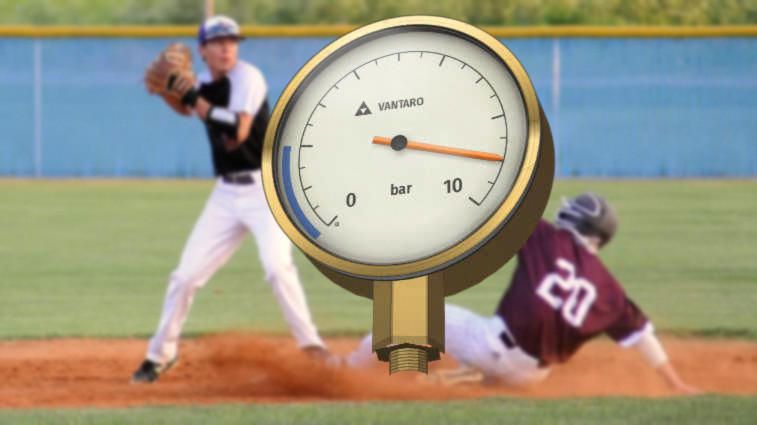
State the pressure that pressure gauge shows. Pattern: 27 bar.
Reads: 9 bar
